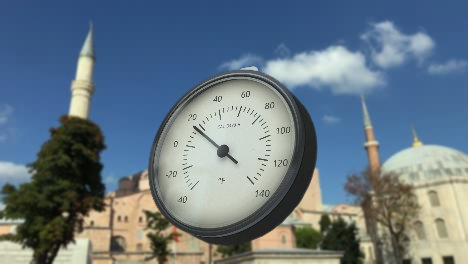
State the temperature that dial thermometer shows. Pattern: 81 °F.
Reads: 16 °F
